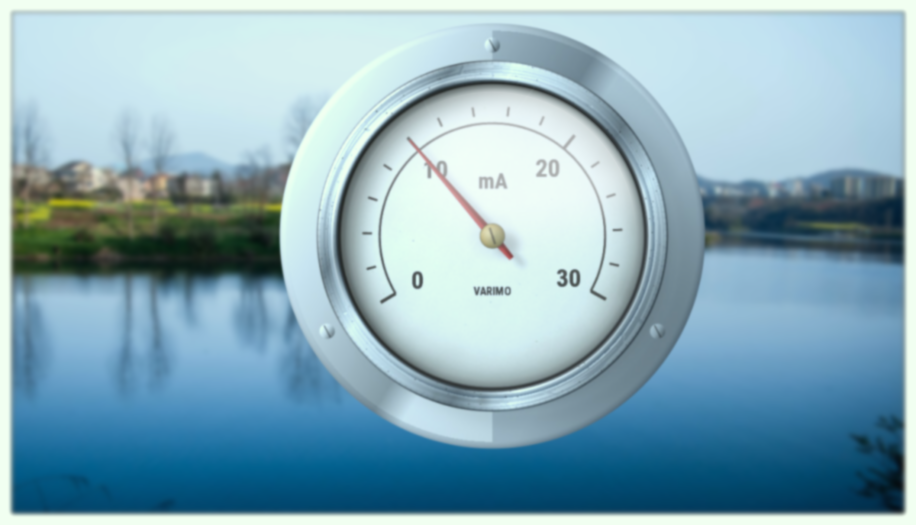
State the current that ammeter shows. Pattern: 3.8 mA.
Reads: 10 mA
